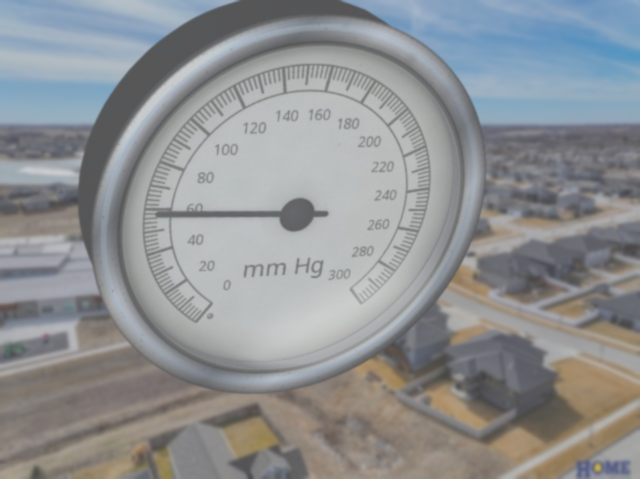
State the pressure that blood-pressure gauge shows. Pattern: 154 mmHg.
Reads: 60 mmHg
